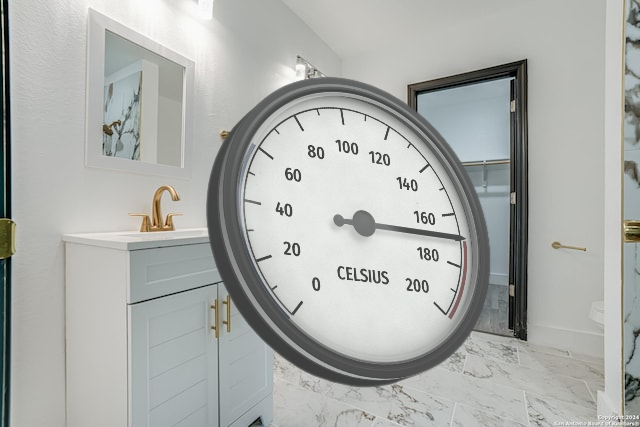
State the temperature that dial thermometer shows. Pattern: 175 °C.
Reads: 170 °C
